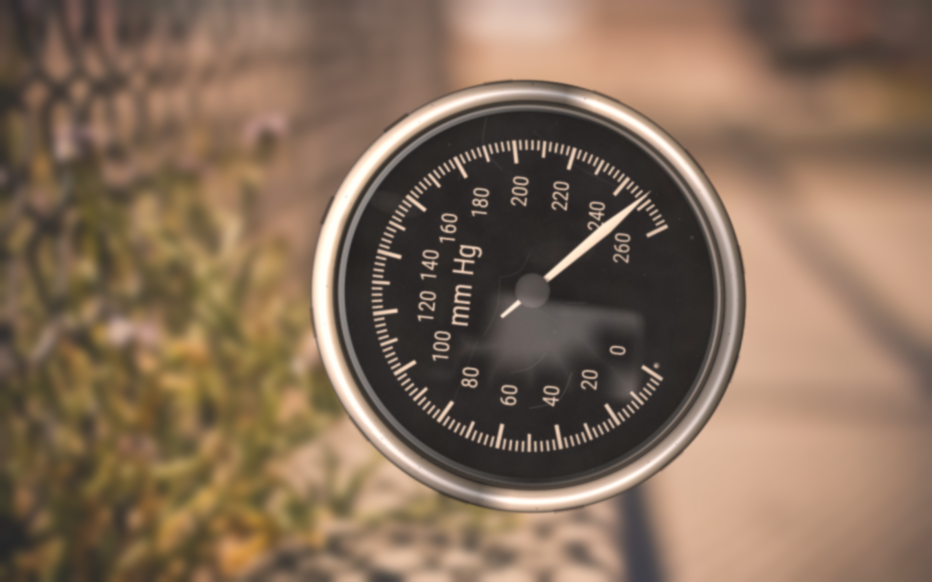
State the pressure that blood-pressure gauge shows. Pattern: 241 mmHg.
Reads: 248 mmHg
